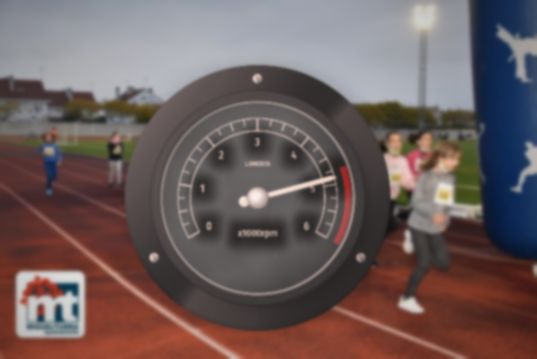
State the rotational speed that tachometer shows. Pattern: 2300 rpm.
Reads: 4875 rpm
